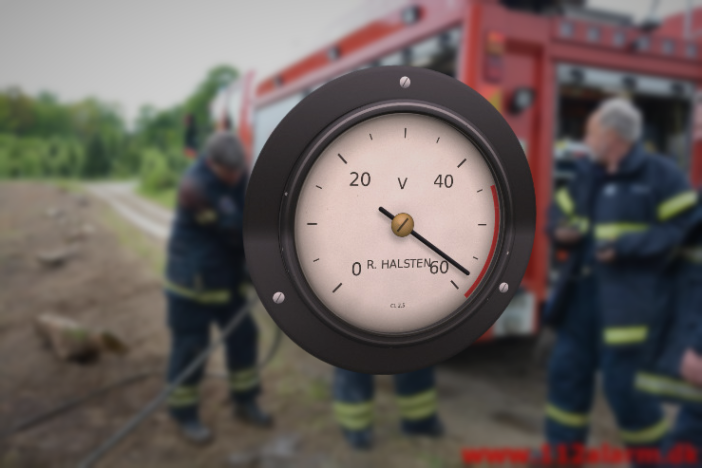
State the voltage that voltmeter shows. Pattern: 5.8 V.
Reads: 57.5 V
